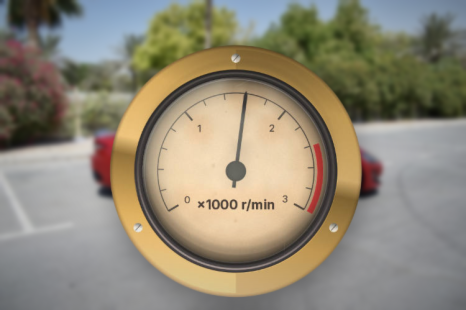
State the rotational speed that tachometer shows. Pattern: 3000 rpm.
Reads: 1600 rpm
